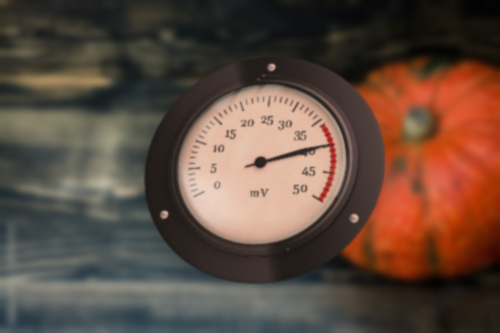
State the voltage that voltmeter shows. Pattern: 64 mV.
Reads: 40 mV
